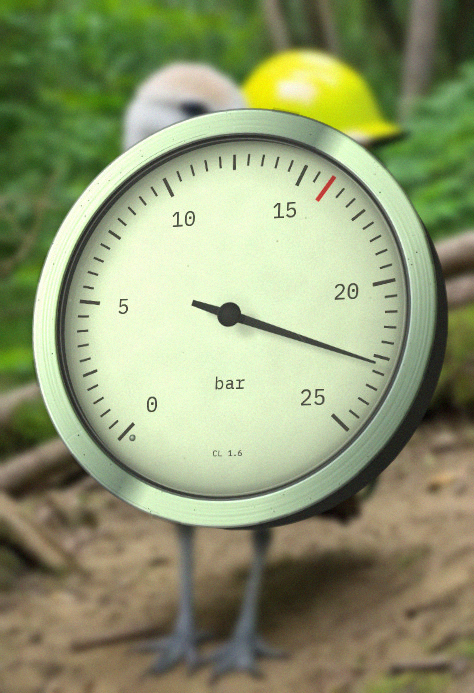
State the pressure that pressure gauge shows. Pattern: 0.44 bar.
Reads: 22.75 bar
